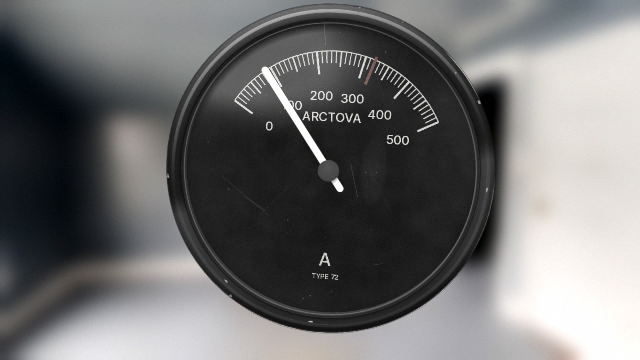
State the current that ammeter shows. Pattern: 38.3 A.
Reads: 90 A
